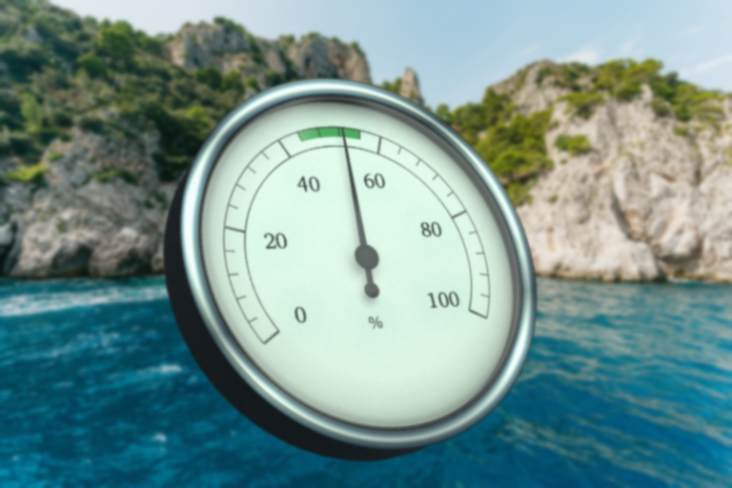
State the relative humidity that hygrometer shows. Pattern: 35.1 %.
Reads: 52 %
